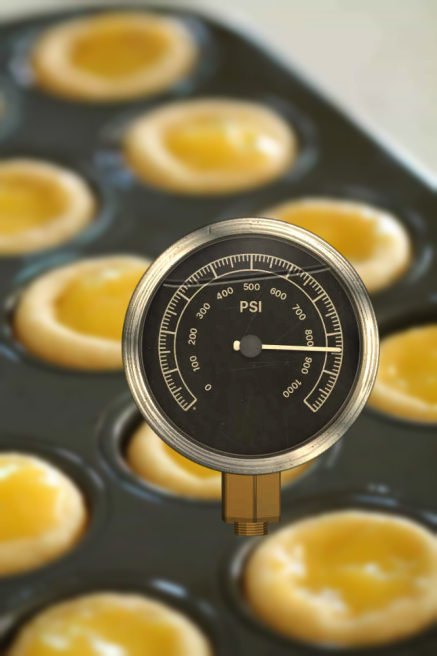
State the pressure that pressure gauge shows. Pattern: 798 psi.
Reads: 840 psi
